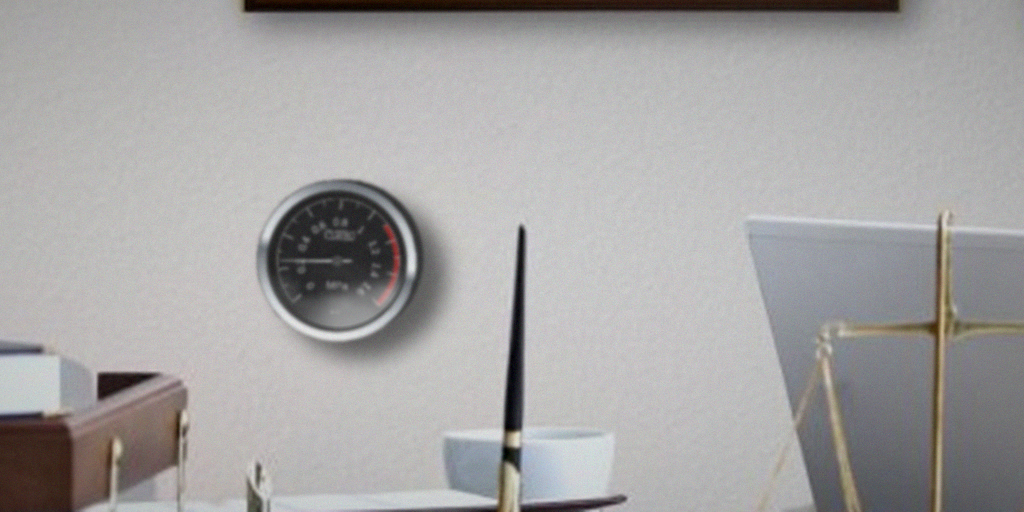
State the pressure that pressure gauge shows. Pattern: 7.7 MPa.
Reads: 0.25 MPa
